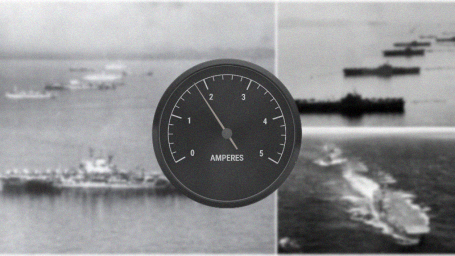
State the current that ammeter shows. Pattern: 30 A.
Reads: 1.8 A
